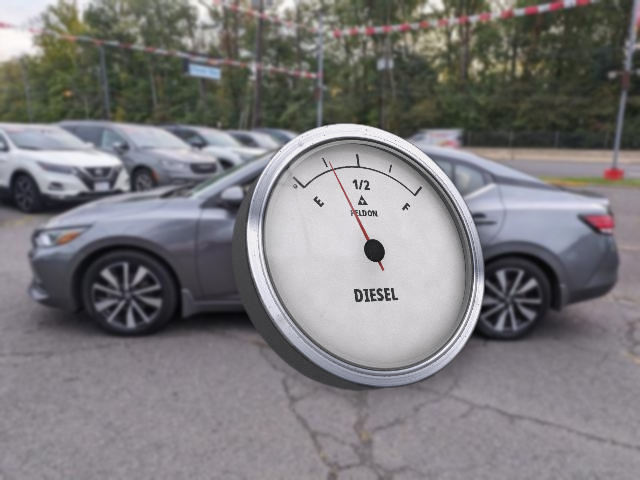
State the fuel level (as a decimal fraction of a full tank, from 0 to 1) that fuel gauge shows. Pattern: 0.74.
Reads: 0.25
